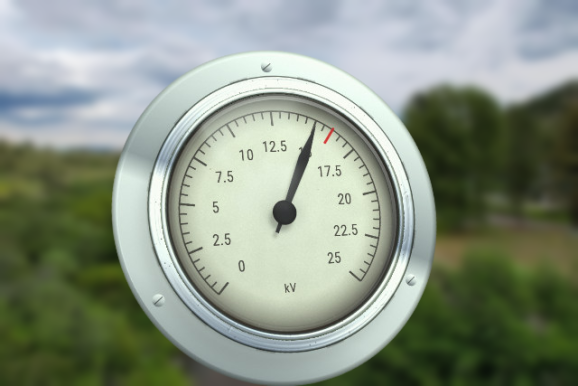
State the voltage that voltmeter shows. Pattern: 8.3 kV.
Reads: 15 kV
